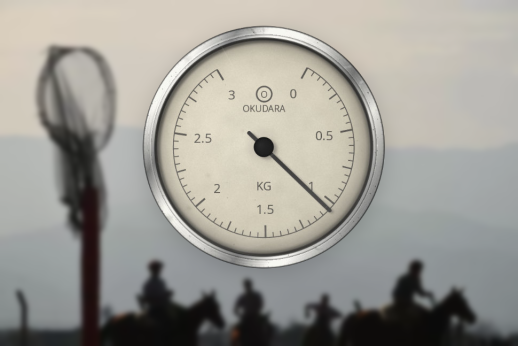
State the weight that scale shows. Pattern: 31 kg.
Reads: 1.05 kg
